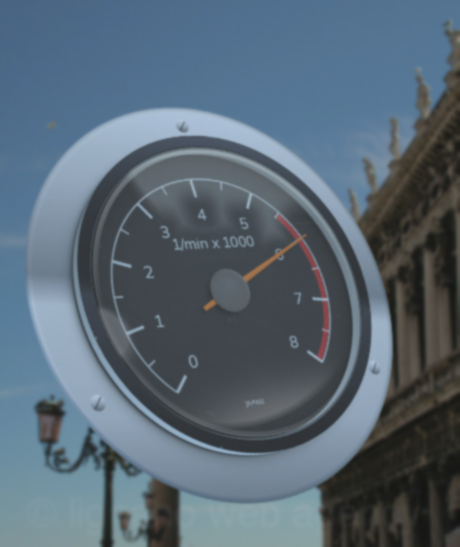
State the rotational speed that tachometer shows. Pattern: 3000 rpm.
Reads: 6000 rpm
